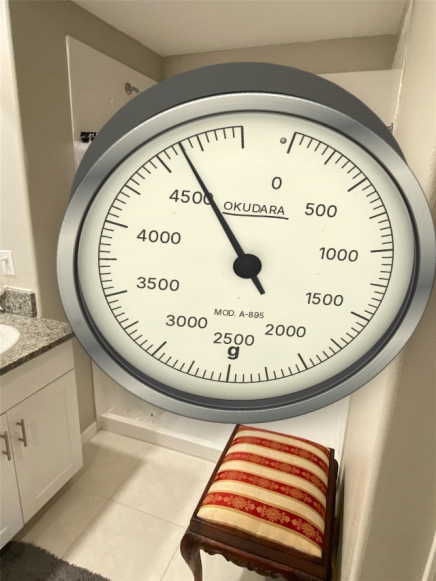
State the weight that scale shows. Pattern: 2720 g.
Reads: 4650 g
